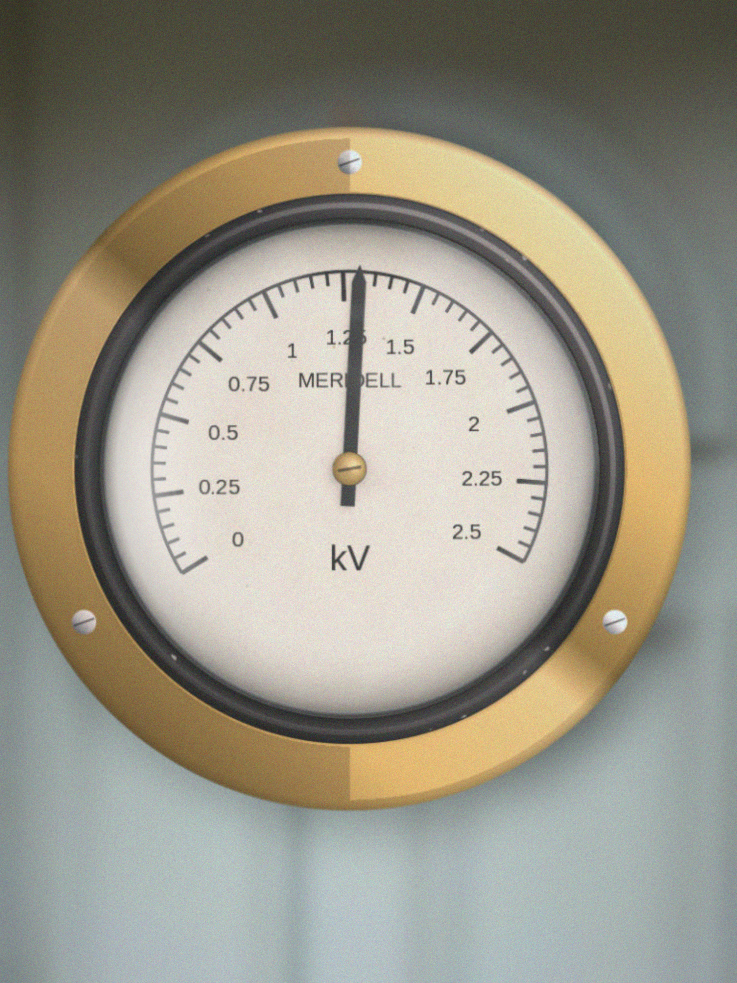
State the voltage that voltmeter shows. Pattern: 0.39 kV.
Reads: 1.3 kV
